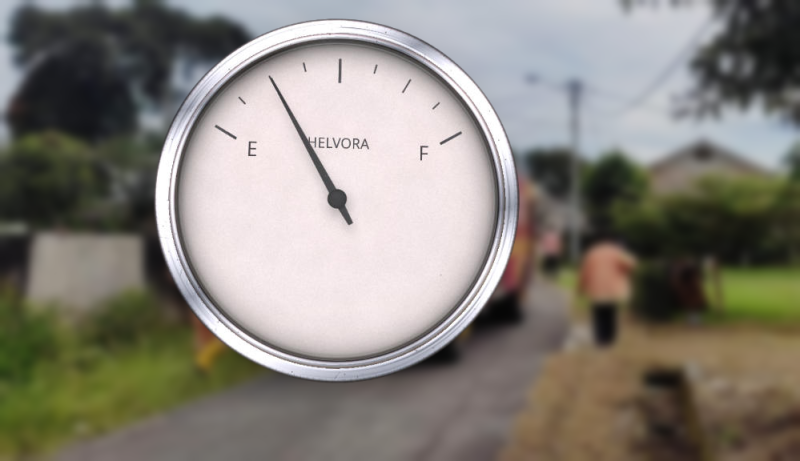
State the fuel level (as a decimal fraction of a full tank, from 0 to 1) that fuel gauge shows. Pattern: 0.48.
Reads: 0.25
